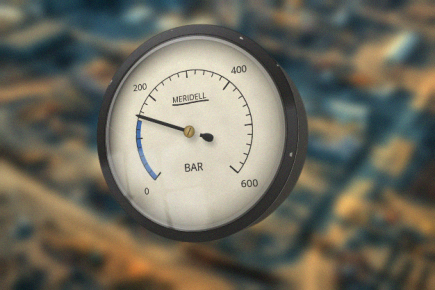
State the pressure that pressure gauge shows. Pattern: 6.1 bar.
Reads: 150 bar
